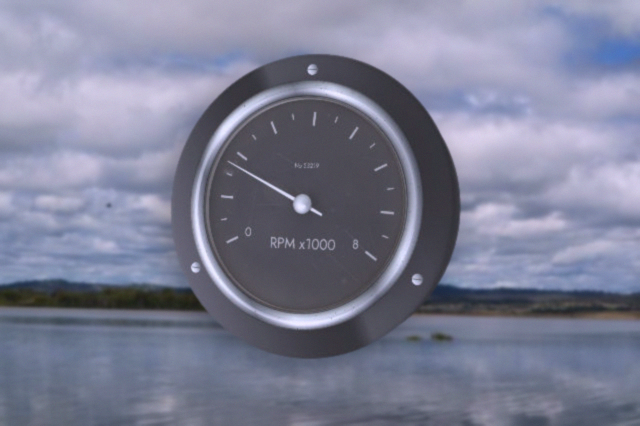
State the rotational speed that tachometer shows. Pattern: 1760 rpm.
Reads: 1750 rpm
